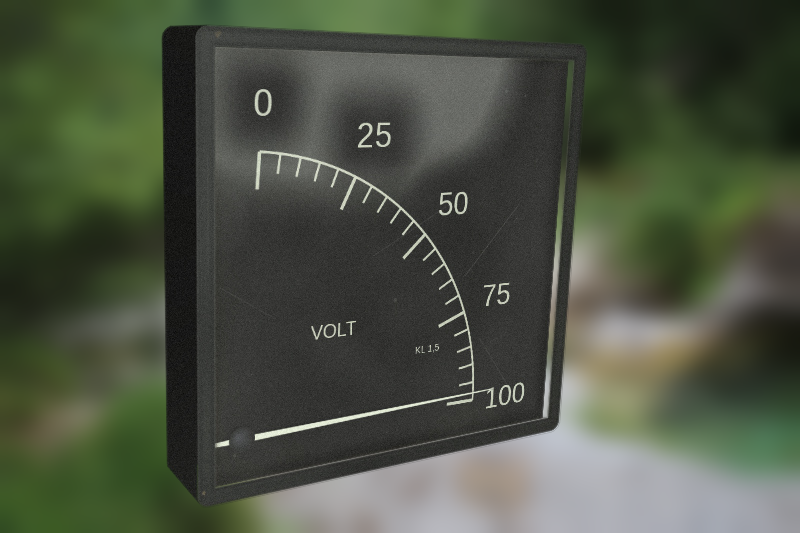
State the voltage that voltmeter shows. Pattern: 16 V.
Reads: 97.5 V
